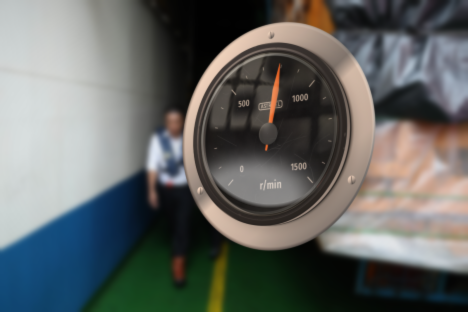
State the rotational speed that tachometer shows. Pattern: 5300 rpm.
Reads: 800 rpm
